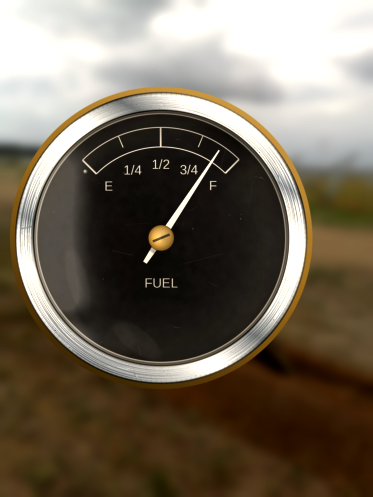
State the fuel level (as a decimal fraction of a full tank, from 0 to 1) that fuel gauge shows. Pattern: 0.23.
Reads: 0.875
